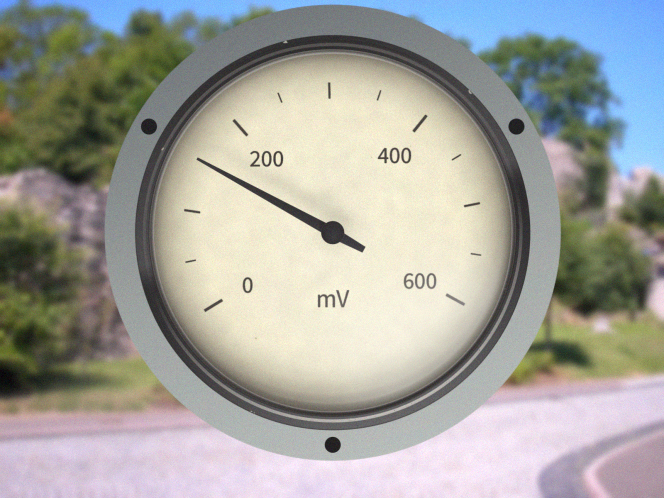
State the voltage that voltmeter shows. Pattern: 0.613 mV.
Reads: 150 mV
